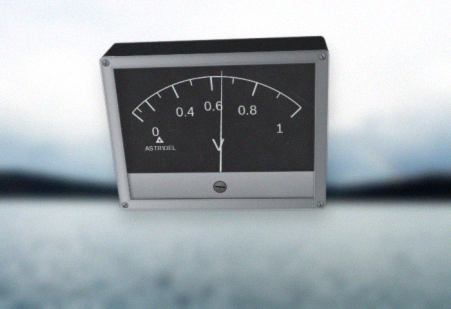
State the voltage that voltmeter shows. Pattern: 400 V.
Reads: 0.65 V
